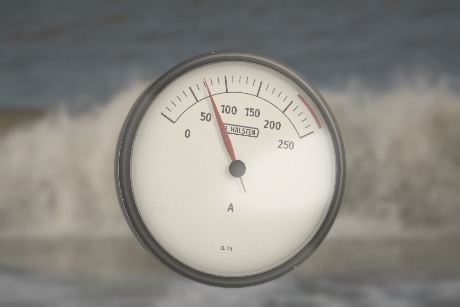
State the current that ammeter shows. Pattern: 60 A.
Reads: 70 A
